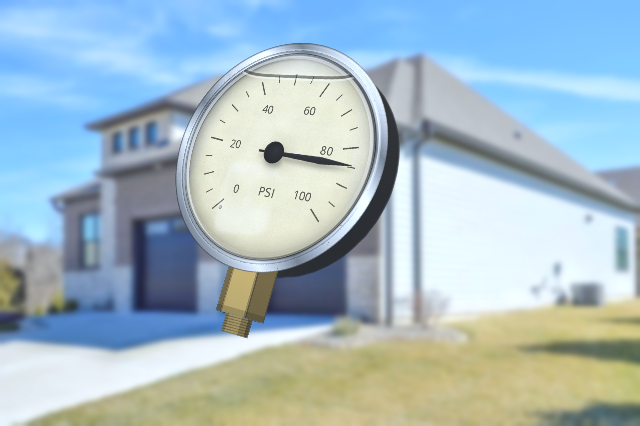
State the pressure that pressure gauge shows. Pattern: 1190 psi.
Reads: 85 psi
